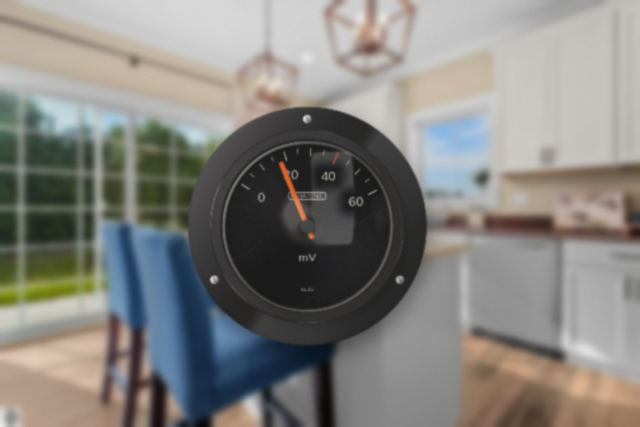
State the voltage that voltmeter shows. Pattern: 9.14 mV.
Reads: 17.5 mV
